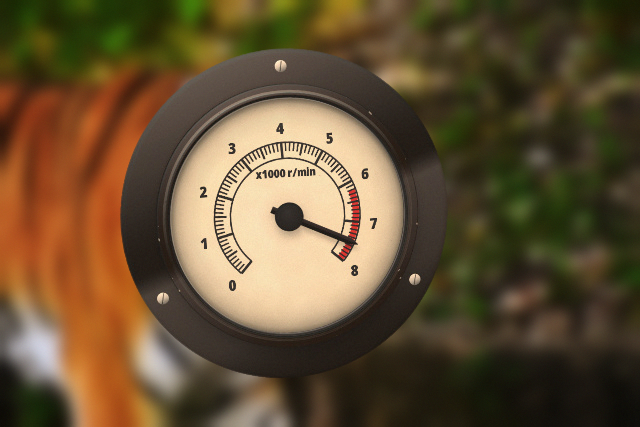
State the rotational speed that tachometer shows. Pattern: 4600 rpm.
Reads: 7500 rpm
